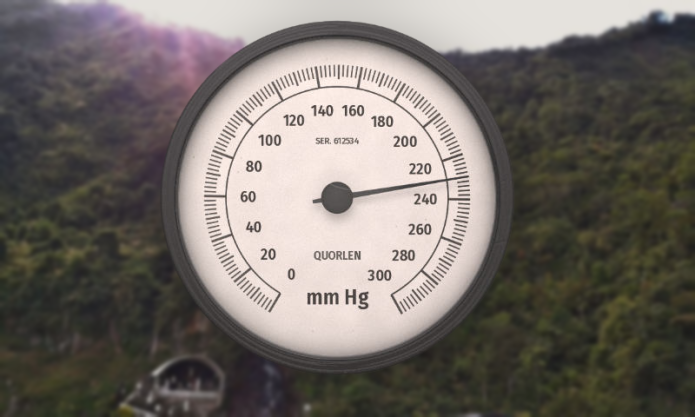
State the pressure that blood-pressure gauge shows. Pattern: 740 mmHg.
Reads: 230 mmHg
